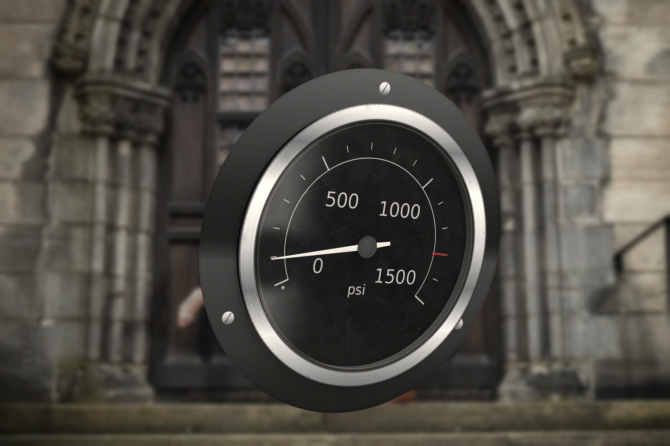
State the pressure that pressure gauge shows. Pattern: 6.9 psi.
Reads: 100 psi
